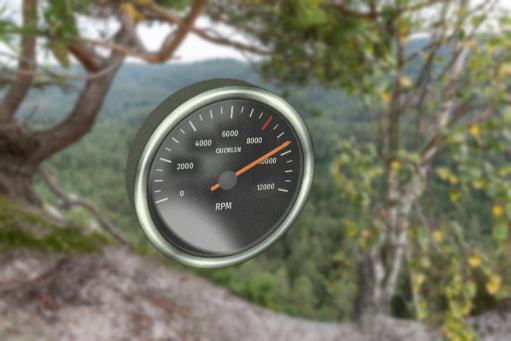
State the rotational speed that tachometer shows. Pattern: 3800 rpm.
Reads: 9500 rpm
